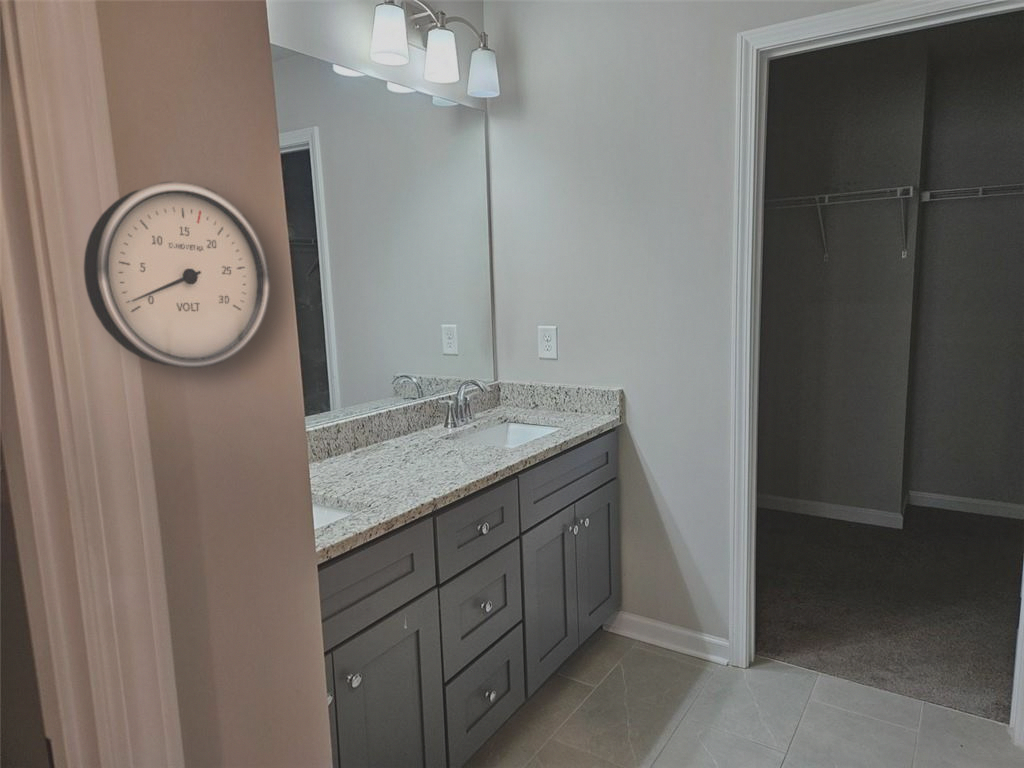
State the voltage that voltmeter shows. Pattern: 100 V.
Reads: 1 V
